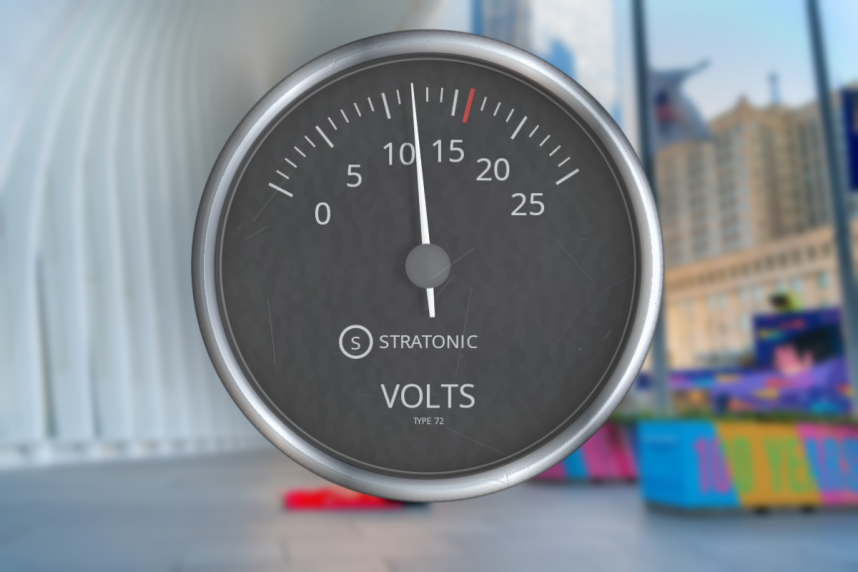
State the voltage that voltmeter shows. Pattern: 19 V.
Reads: 12 V
